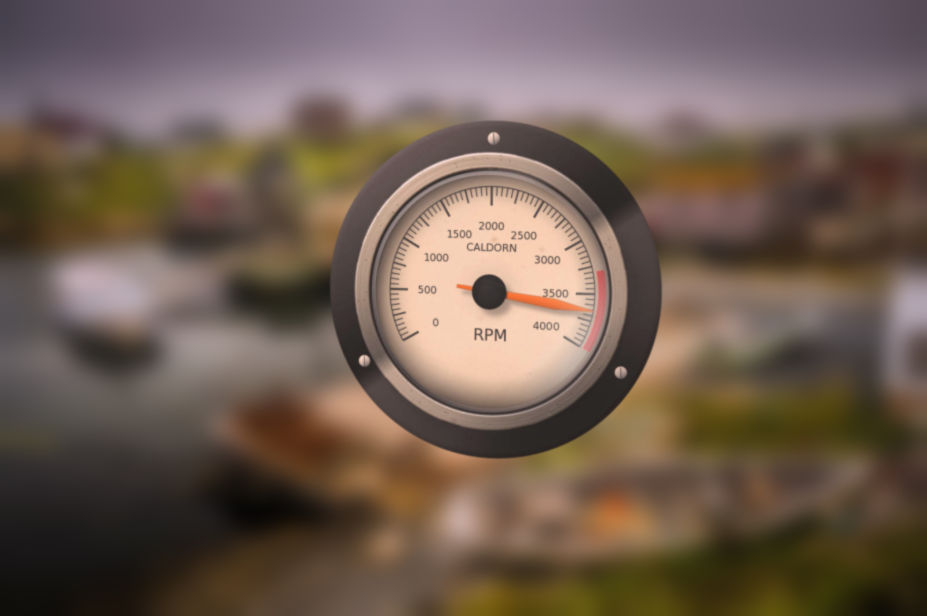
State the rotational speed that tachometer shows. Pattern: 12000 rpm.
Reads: 3650 rpm
